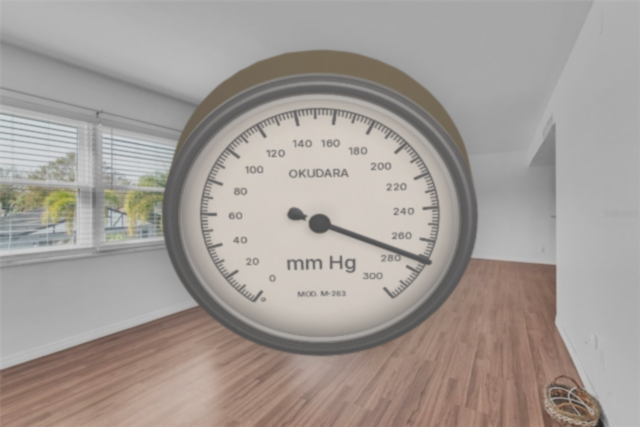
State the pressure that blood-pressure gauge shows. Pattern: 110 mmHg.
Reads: 270 mmHg
